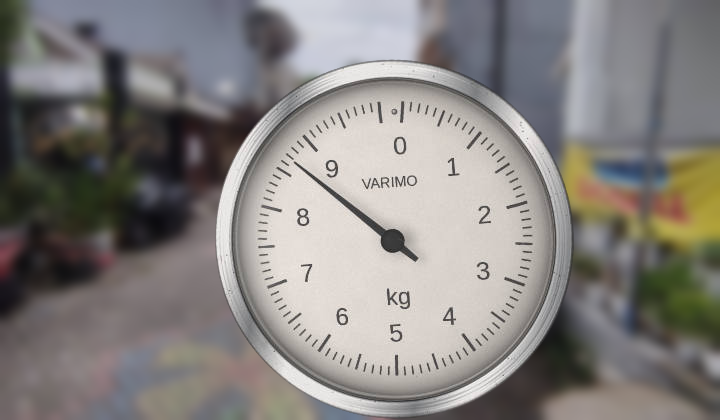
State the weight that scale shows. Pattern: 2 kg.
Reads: 8.7 kg
